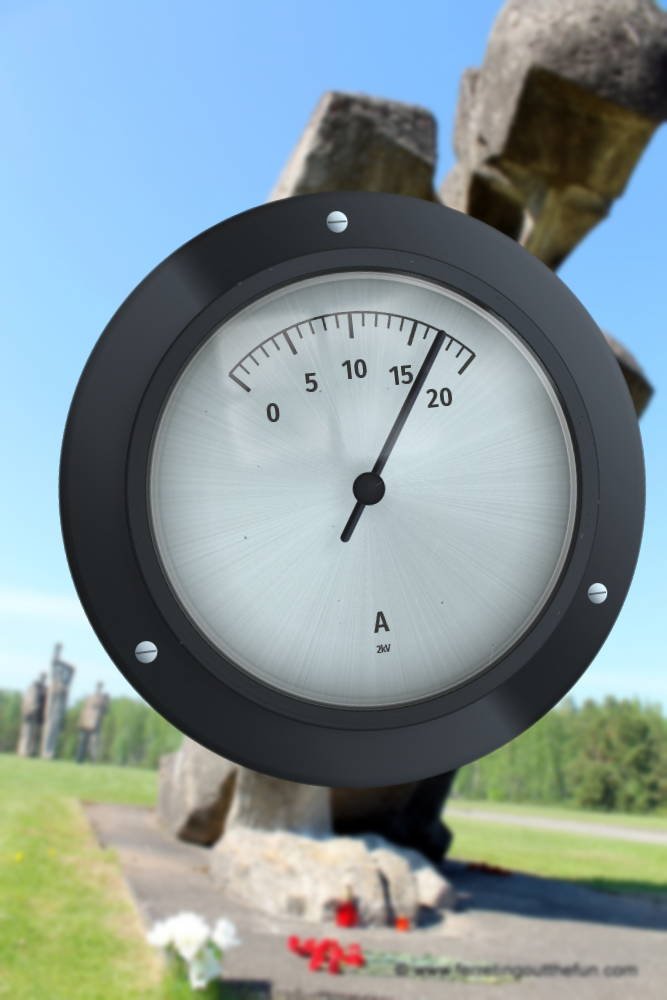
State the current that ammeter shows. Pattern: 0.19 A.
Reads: 17 A
